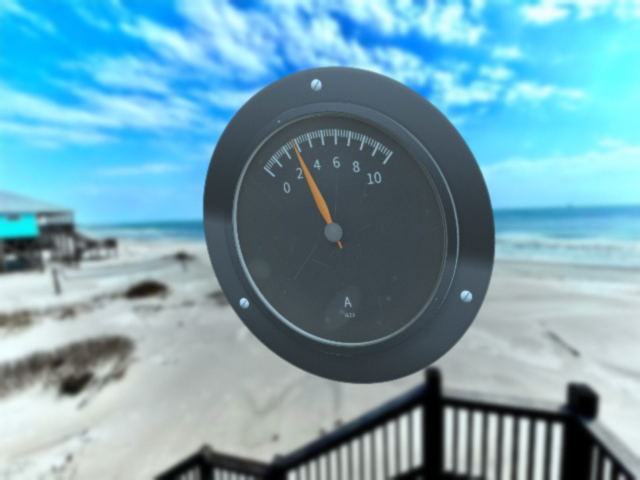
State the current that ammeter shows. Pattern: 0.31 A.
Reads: 3 A
